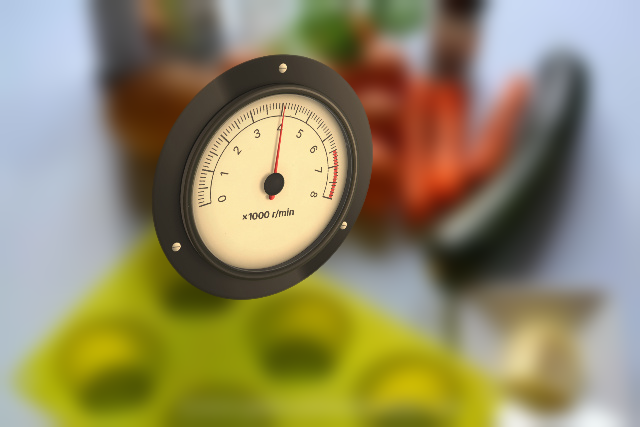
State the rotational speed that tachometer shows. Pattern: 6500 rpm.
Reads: 4000 rpm
